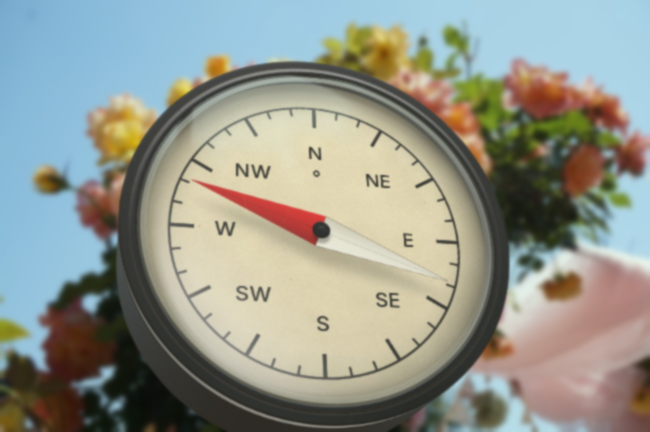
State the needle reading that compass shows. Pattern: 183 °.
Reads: 290 °
